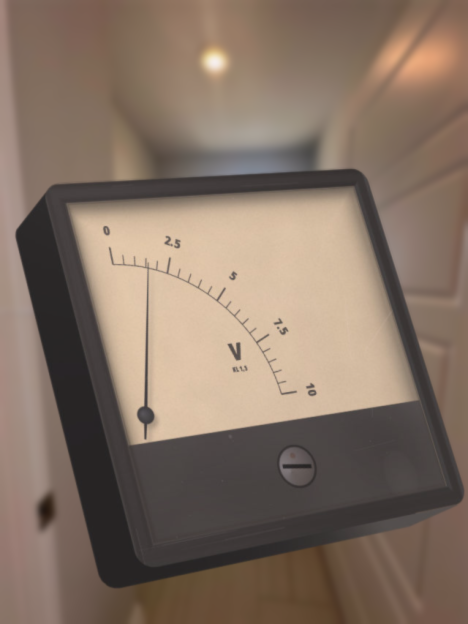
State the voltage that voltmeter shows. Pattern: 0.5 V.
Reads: 1.5 V
